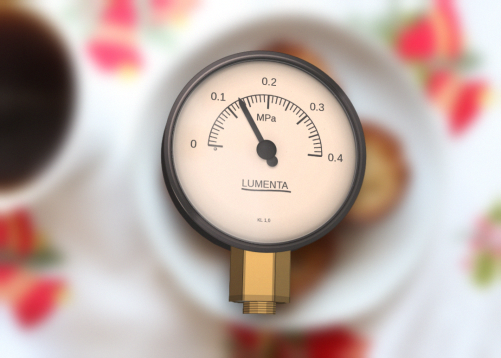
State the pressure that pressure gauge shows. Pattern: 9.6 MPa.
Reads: 0.13 MPa
